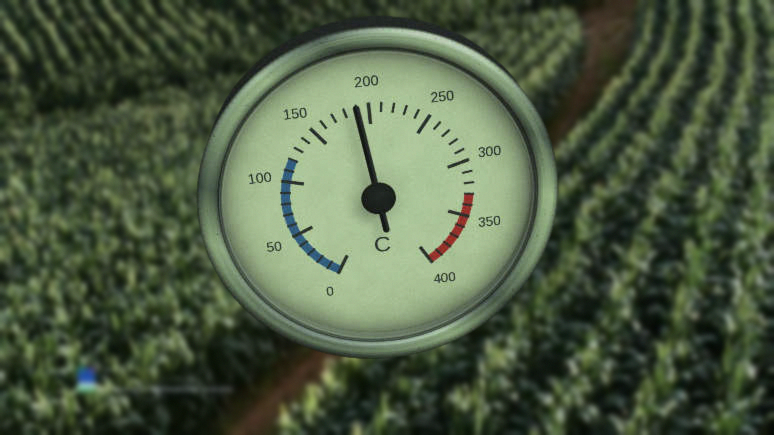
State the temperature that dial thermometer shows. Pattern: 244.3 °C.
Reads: 190 °C
